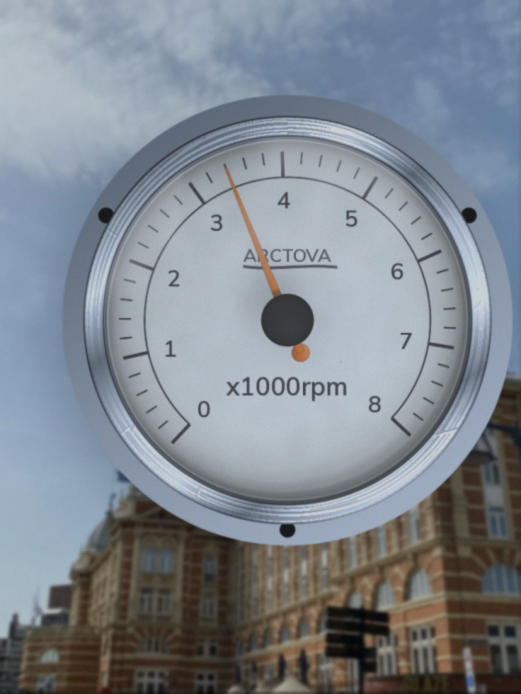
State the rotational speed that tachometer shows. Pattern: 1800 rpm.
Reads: 3400 rpm
